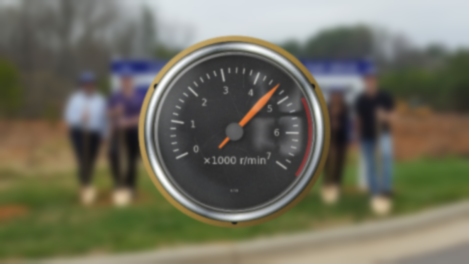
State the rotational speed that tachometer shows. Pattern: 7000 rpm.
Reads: 4600 rpm
